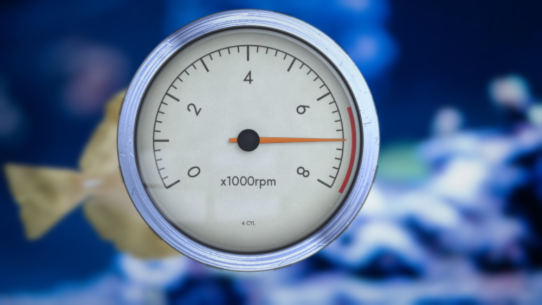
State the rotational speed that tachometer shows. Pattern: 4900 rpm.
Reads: 7000 rpm
